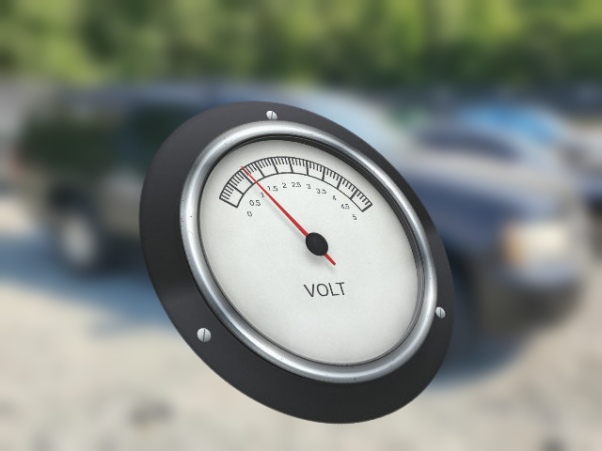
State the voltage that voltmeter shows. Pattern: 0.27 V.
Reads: 1 V
